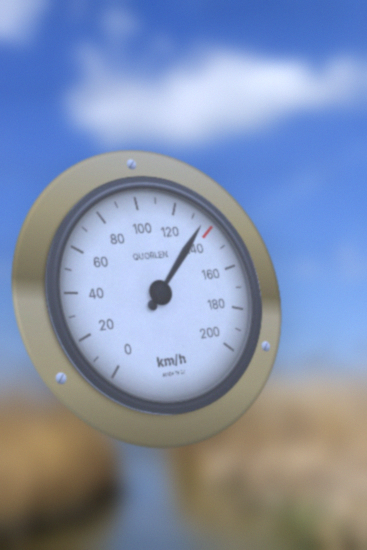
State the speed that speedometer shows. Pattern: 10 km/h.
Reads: 135 km/h
